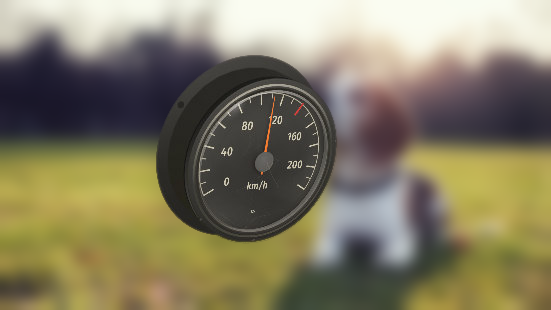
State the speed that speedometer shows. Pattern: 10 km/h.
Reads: 110 km/h
